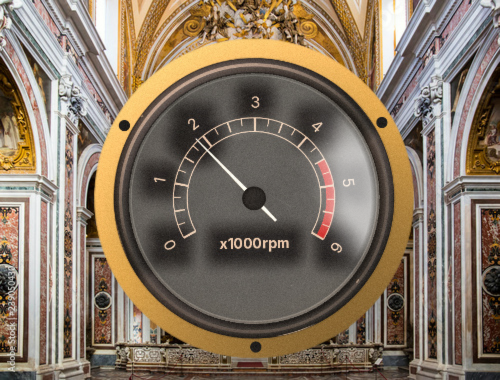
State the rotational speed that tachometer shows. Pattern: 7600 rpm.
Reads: 1875 rpm
